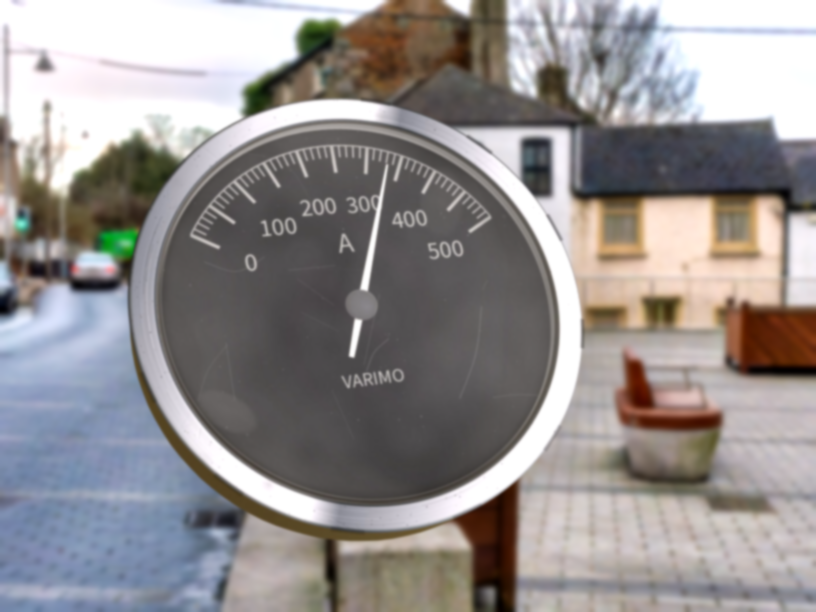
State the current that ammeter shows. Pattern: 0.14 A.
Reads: 330 A
